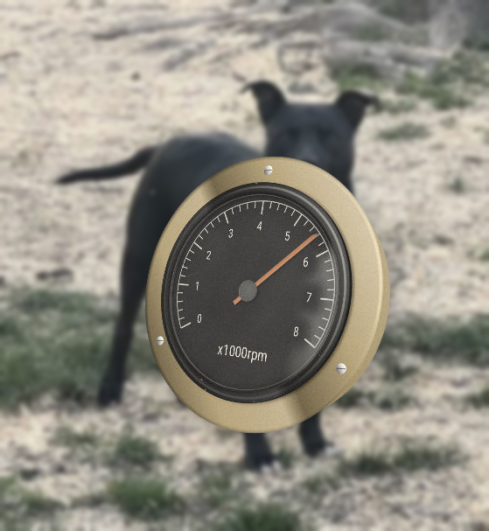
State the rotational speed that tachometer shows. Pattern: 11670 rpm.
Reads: 5600 rpm
